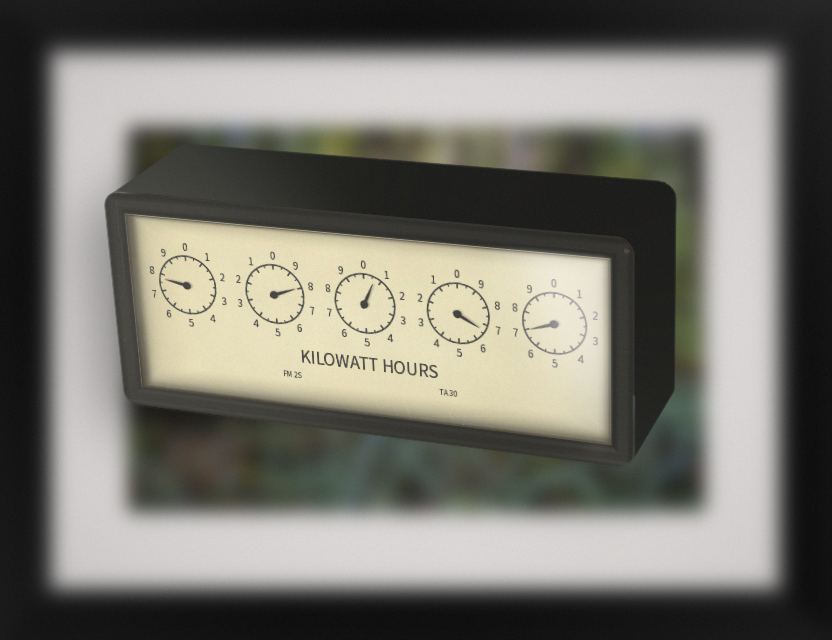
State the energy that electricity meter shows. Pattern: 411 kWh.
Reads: 78067 kWh
